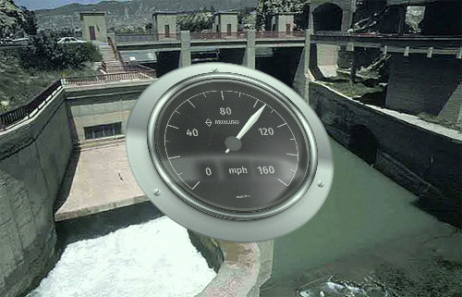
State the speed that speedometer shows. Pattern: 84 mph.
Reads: 105 mph
